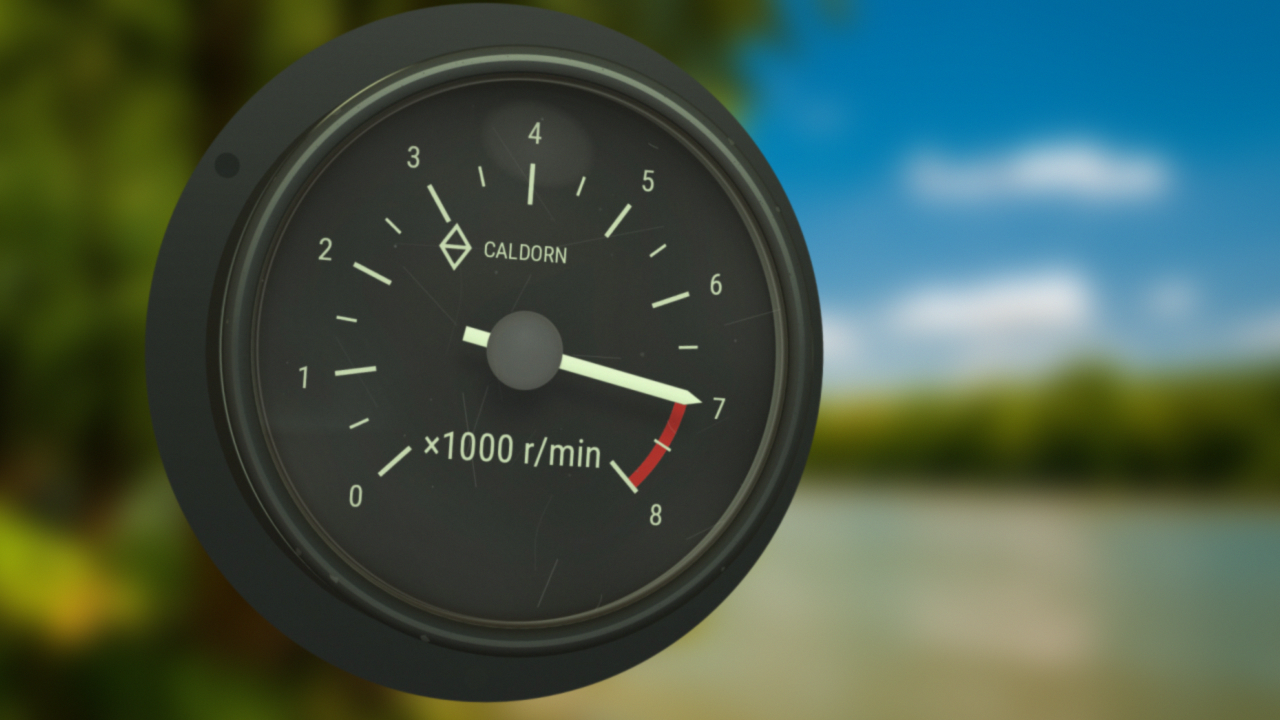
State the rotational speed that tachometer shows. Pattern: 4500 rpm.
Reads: 7000 rpm
